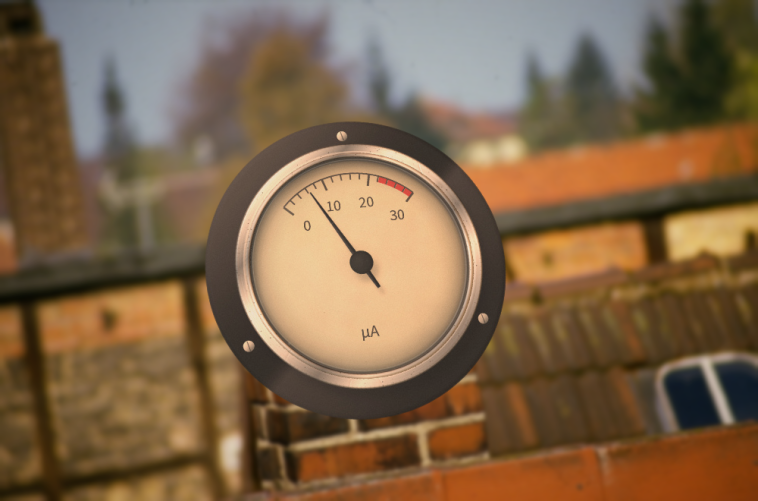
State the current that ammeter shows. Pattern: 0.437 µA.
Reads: 6 µA
